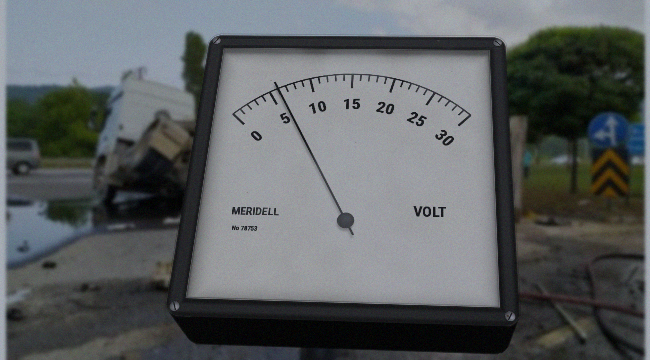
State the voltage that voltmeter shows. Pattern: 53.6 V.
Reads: 6 V
